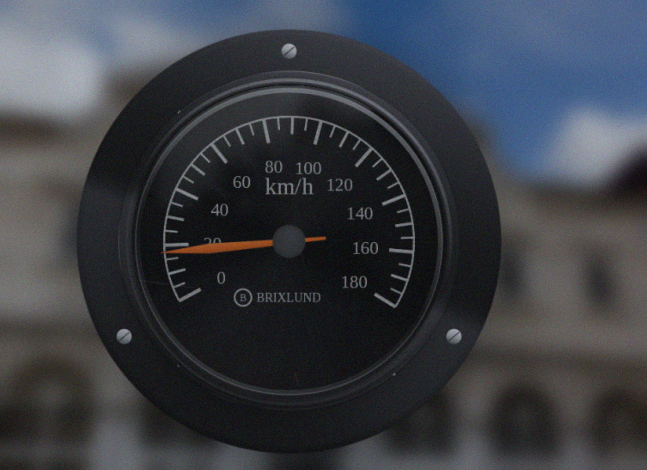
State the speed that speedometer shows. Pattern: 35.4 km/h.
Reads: 17.5 km/h
